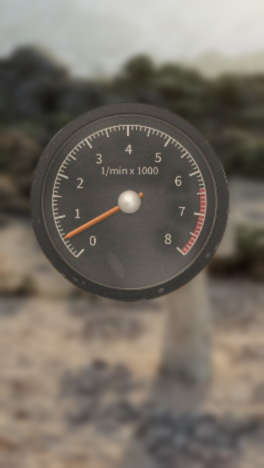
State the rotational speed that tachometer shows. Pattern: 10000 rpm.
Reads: 500 rpm
